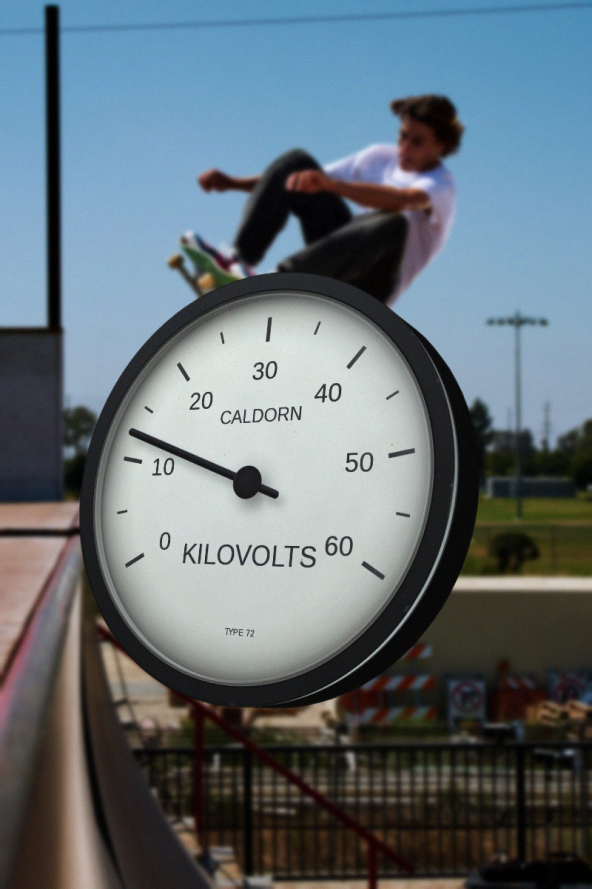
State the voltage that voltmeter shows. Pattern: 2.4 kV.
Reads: 12.5 kV
